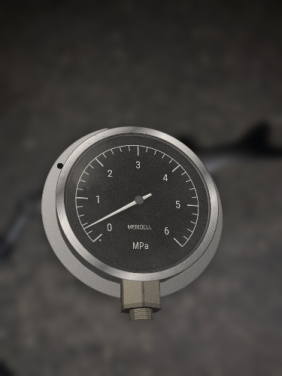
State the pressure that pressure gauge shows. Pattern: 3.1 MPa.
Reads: 0.3 MPa
